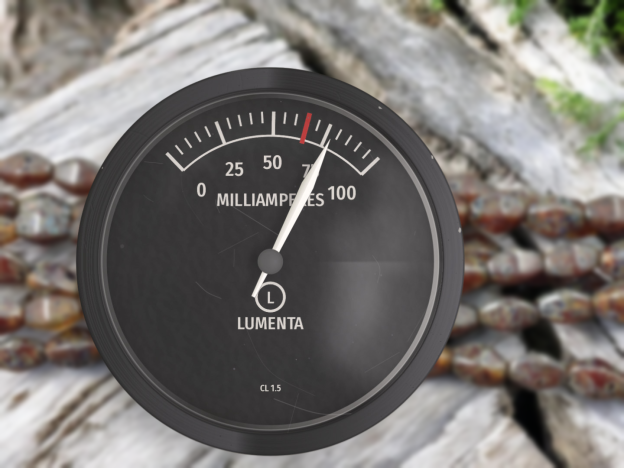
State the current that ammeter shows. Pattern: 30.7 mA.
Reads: 77.5 mA
